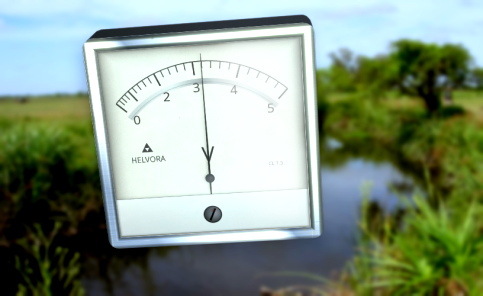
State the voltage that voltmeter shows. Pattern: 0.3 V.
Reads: 3.2 V
